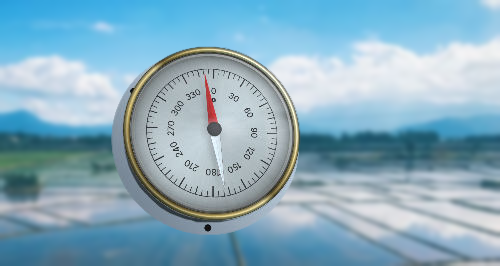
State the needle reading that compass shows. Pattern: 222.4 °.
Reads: 350 °
